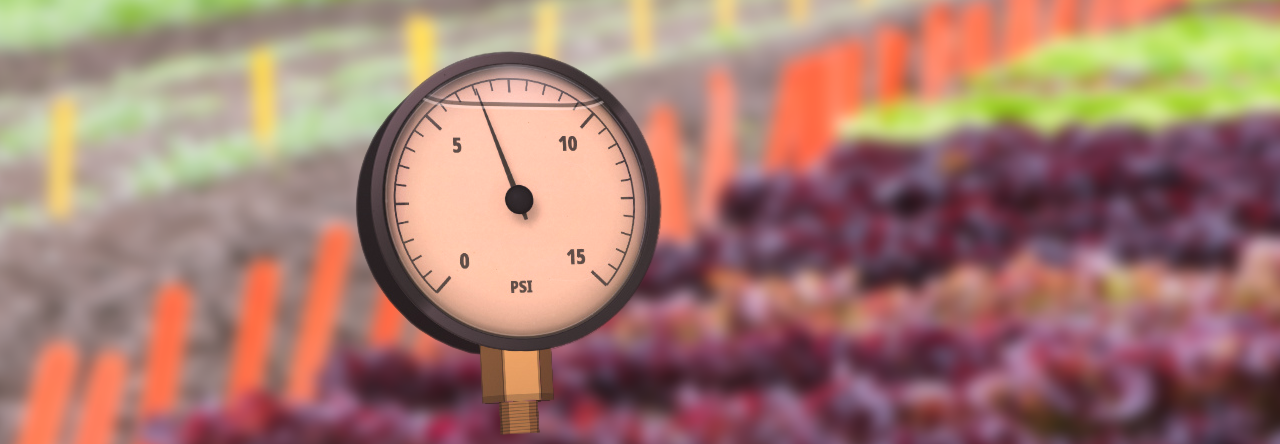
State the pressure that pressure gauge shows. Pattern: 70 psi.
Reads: 6.5 psi
